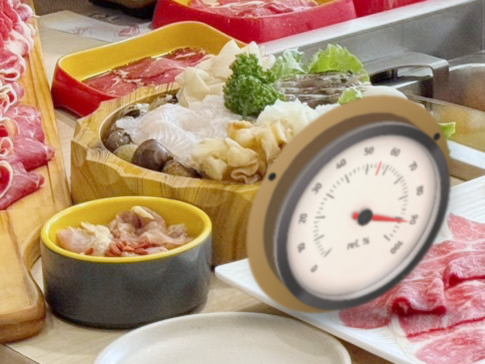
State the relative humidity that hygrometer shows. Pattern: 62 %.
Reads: 90 %
